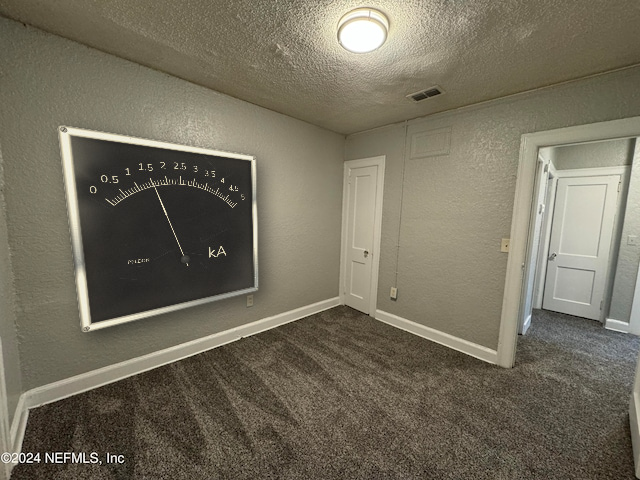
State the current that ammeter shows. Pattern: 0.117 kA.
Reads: 1.5 kA
